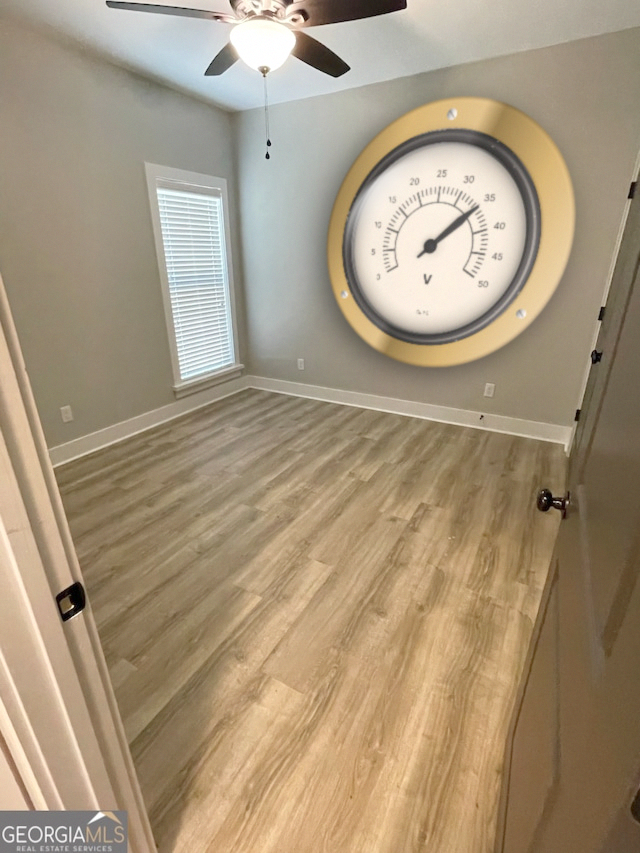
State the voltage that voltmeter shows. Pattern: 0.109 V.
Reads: 35 V
